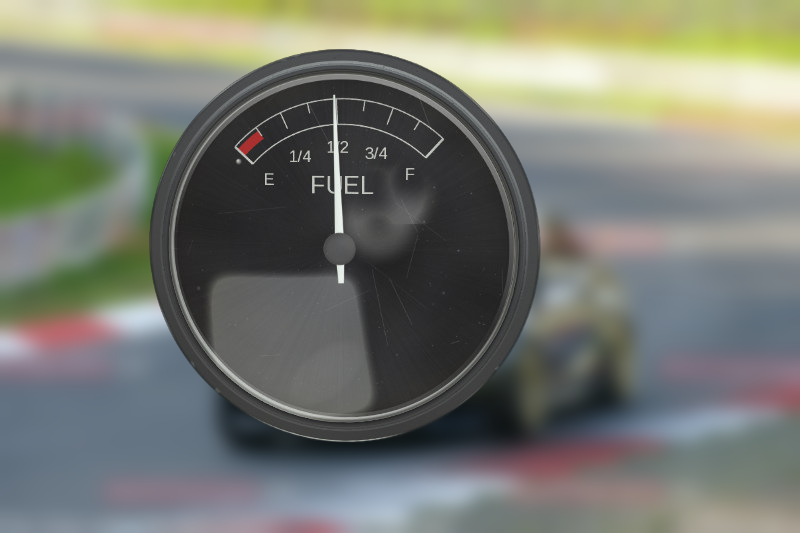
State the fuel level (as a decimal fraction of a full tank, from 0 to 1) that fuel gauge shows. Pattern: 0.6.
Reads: 0.5
